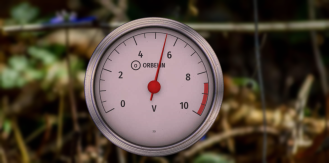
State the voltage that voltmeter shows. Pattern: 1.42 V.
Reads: 5.5 V
